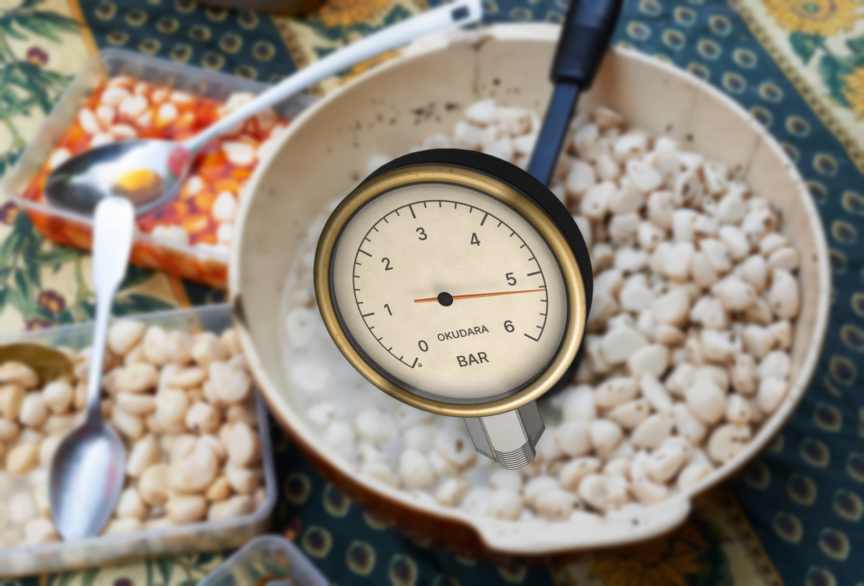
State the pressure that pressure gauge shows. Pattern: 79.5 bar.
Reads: 5.2 bar
